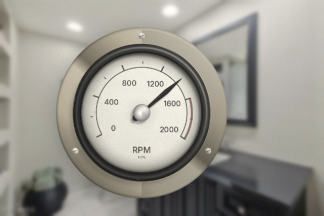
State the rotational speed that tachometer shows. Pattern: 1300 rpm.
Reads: 1400 rpm
